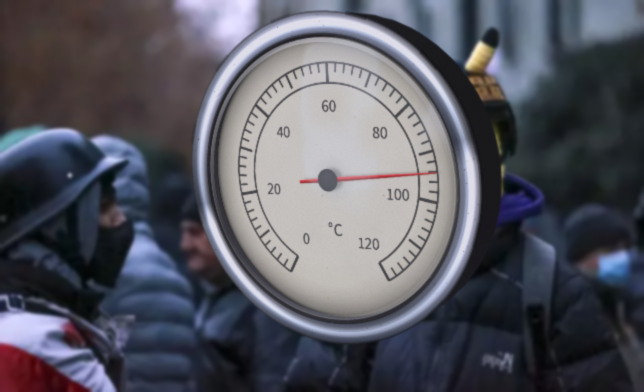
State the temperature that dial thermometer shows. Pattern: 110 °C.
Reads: 94 °C
